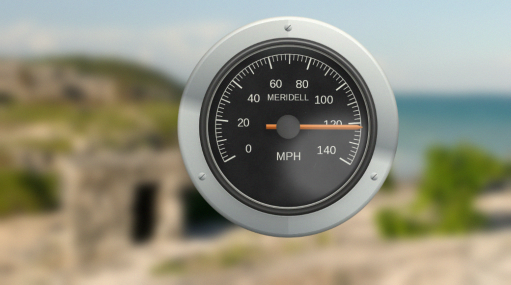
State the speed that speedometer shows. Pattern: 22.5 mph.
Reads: 122 mph
